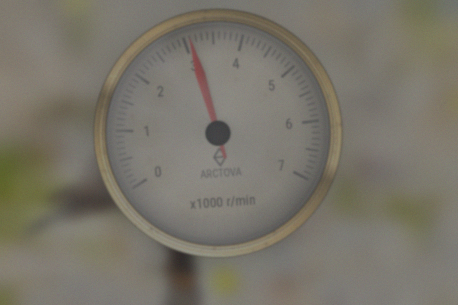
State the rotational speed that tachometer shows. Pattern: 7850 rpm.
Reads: 3100 rpm
